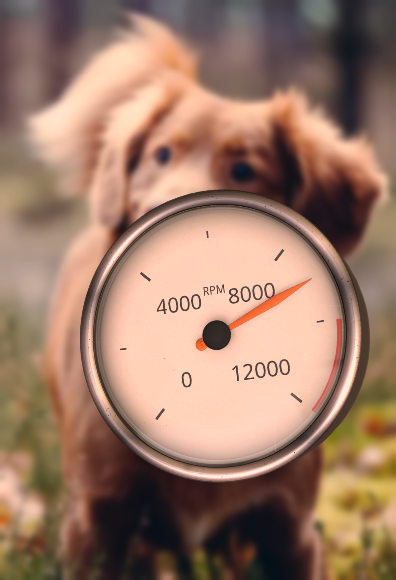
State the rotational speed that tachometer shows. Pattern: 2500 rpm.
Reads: 9000 rpm
